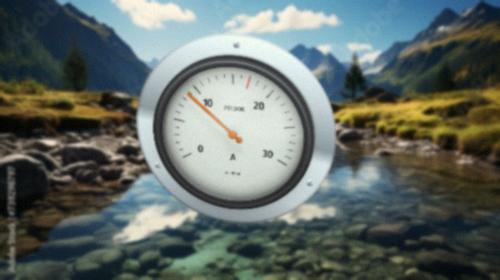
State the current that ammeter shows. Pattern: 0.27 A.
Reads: 9 A
